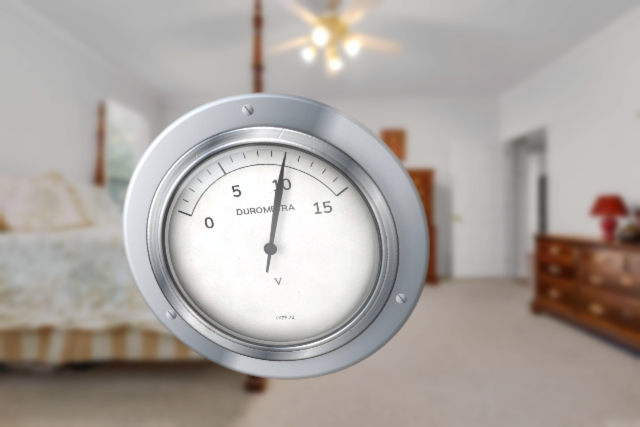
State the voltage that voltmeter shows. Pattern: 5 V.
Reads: 10 V
